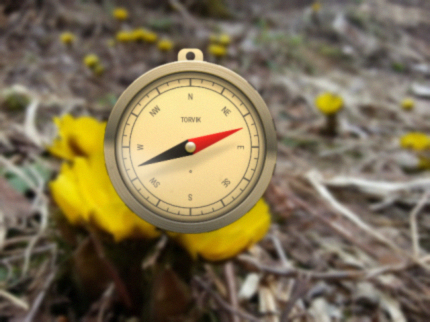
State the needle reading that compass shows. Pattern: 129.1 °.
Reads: 70 °
